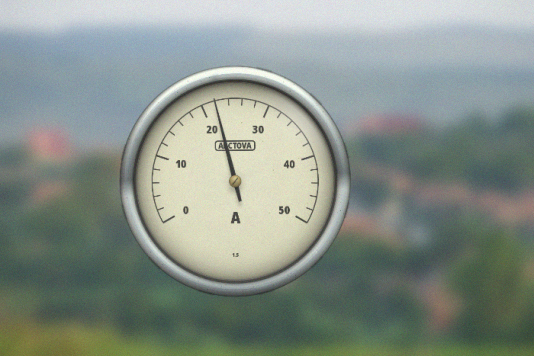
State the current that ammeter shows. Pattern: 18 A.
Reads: 22 A
